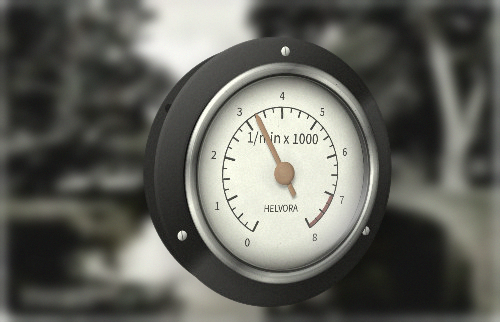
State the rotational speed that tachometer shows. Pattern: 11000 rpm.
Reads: 3250 rpm
